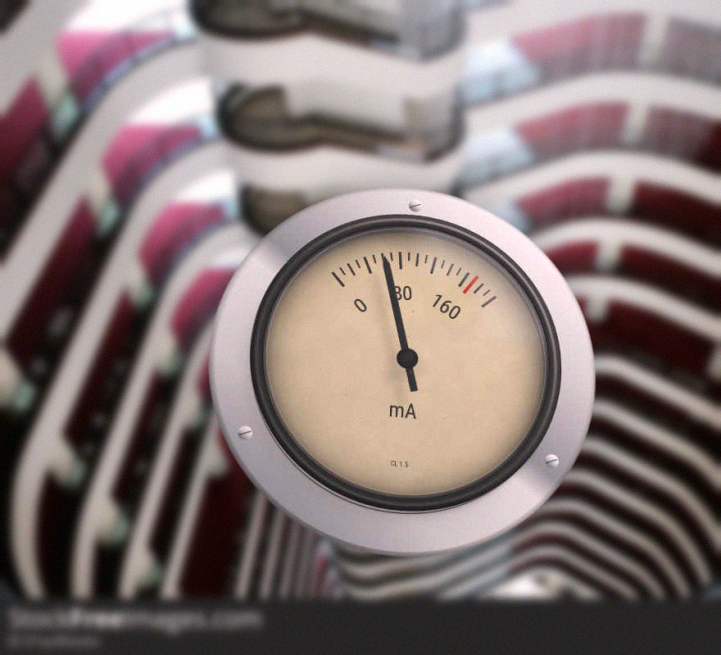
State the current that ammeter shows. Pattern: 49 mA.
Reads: 60 mA
